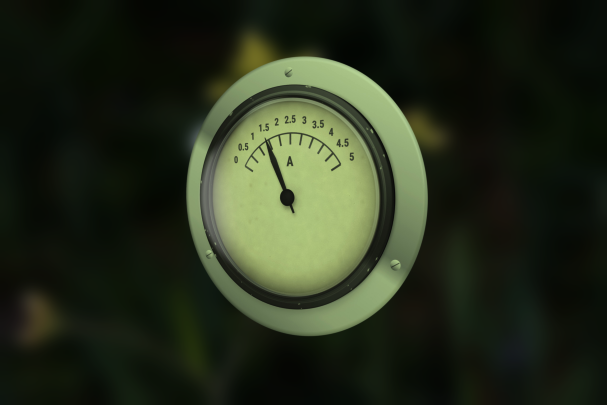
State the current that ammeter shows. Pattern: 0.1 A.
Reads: 1.5 A
